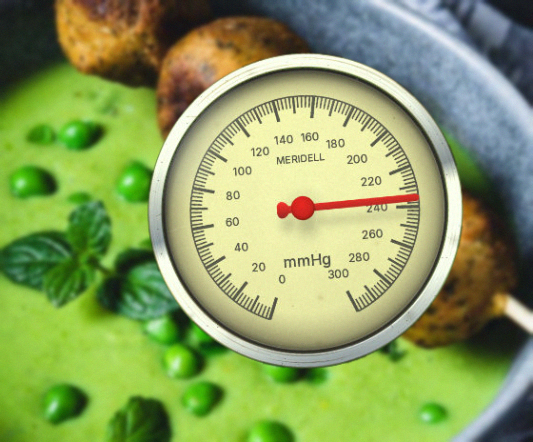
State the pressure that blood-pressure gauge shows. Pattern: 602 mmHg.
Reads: 236 mmHg
